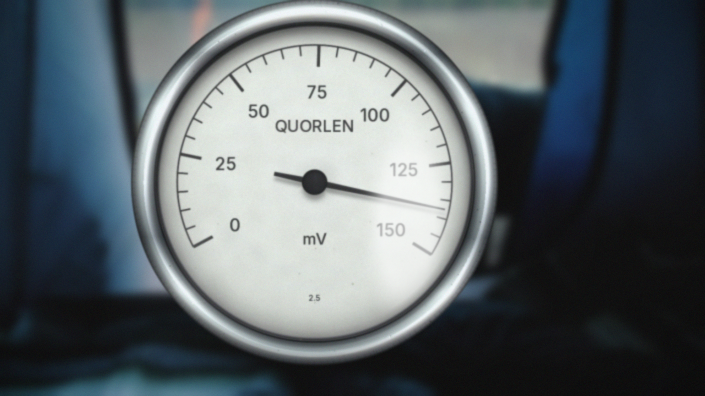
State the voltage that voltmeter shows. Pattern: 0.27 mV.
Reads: 137.5 mV
